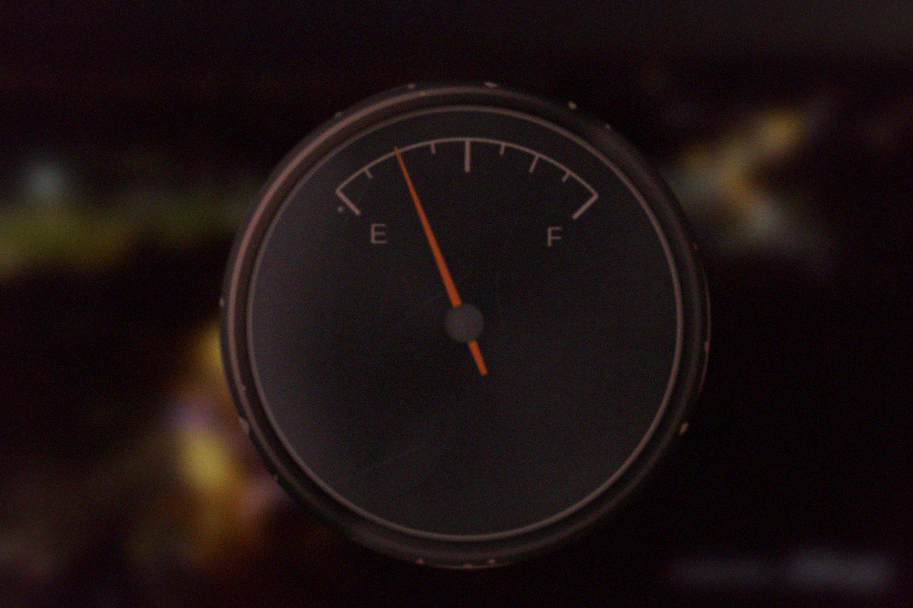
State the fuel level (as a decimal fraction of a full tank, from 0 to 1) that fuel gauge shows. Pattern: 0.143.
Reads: 0.25
